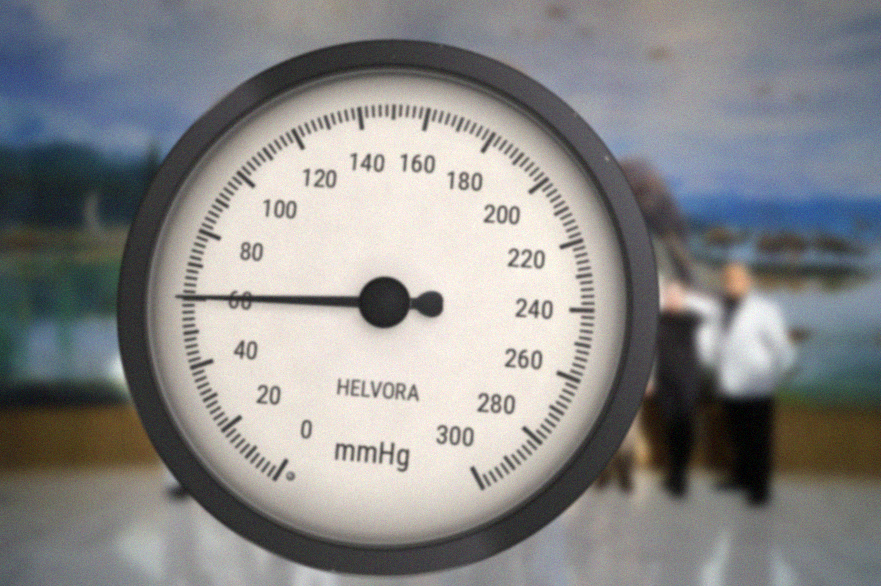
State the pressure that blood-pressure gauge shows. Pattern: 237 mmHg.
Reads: 60 mmHg
